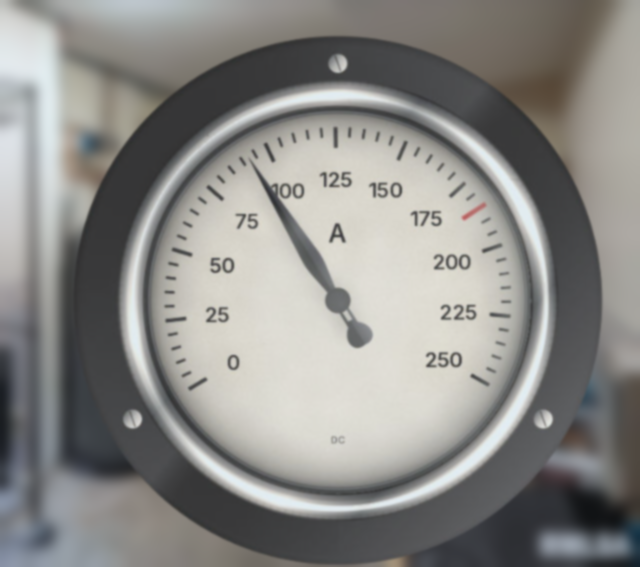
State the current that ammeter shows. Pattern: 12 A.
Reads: 92.5 A
